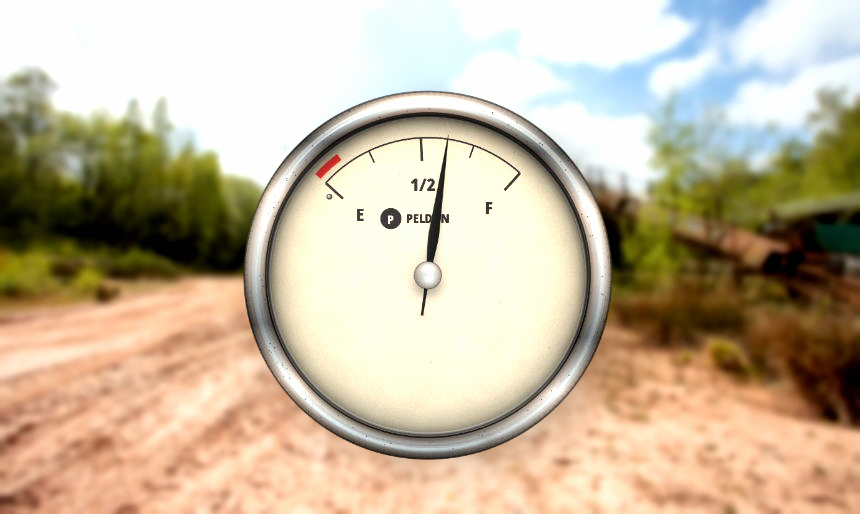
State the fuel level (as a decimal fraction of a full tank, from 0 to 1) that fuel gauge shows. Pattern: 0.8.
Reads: 0.625
